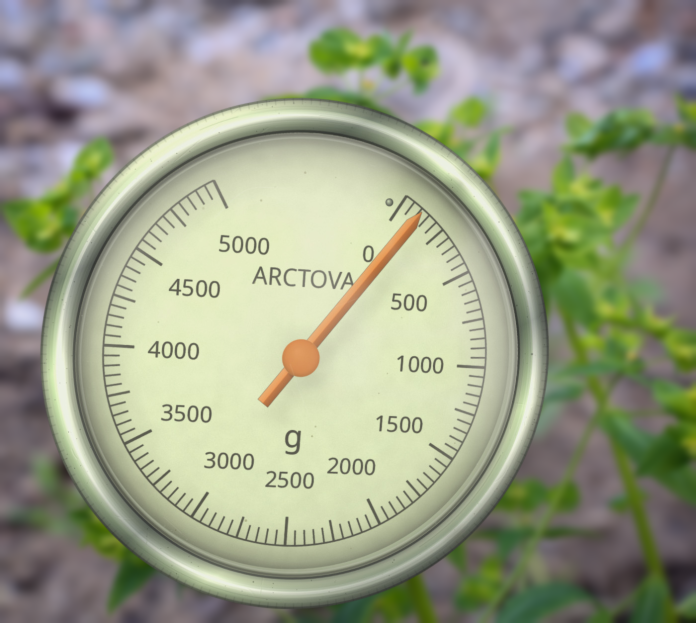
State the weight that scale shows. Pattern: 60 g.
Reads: 100 g
